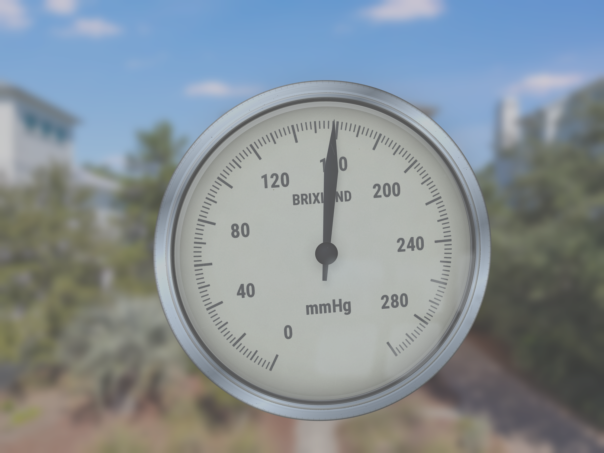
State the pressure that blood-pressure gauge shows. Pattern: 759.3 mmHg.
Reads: 158 mmHg
